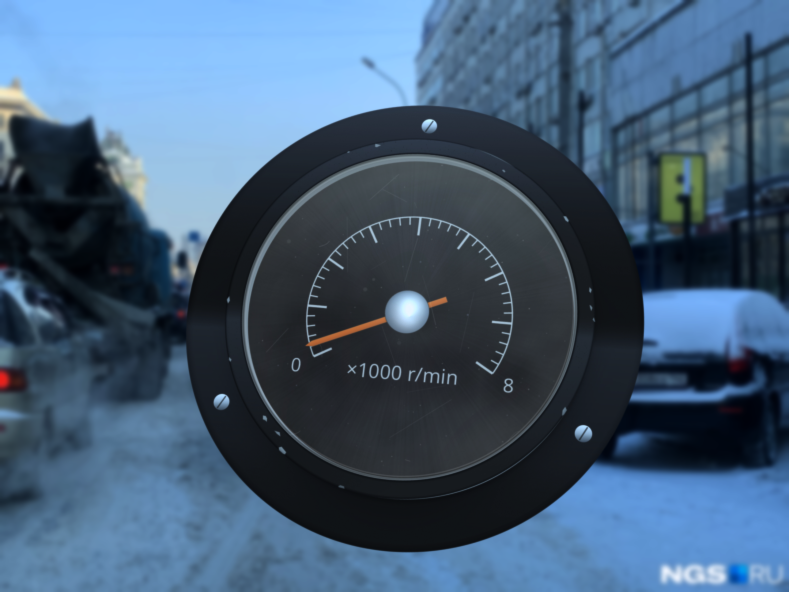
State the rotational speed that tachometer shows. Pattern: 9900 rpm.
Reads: 200 rpm
